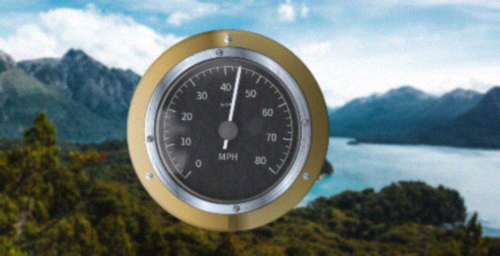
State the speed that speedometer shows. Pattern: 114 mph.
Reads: 44 mph
